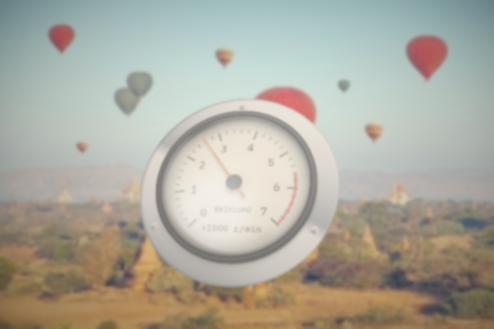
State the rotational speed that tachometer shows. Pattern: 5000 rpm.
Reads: 2600 rpm
